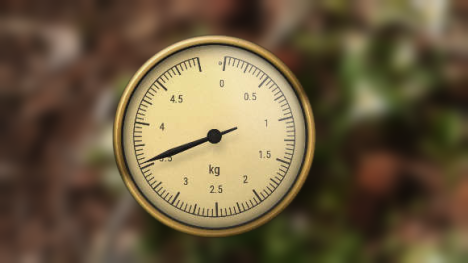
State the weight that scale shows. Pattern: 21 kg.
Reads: 3.55 kg
